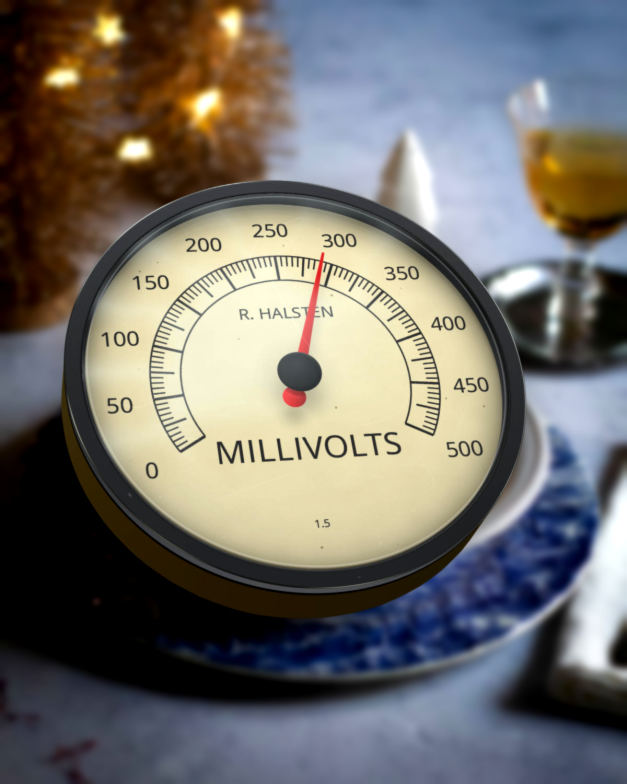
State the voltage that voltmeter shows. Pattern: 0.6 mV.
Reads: 290 mV
